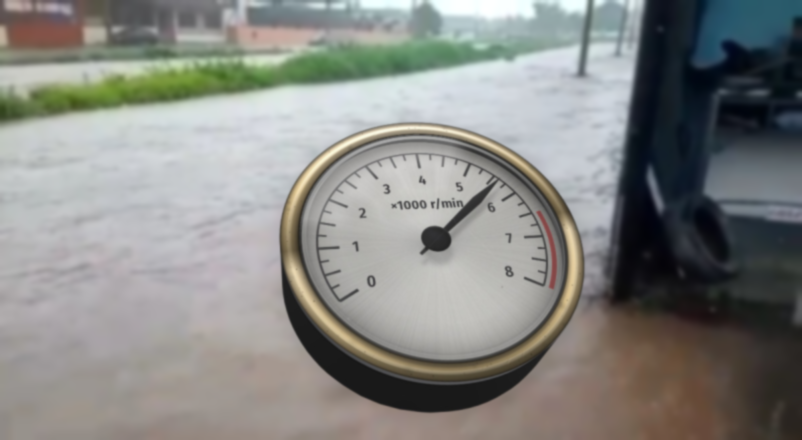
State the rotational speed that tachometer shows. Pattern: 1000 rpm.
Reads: 5625 rpm
